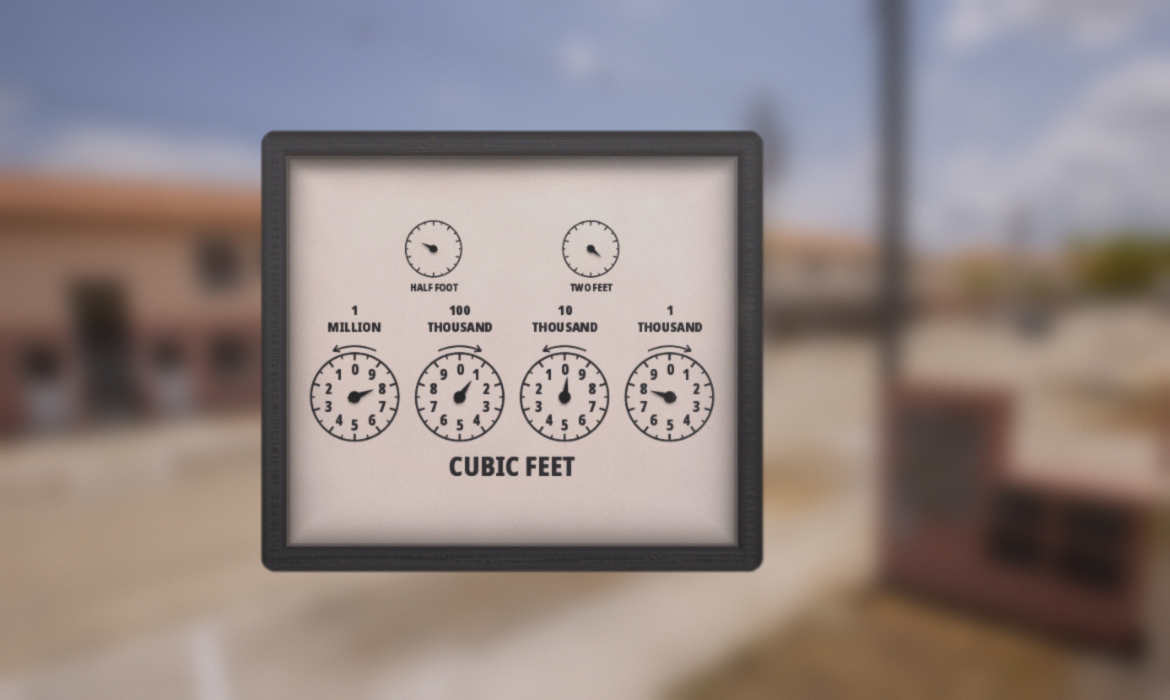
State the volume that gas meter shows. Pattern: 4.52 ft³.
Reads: 809800 ft³
